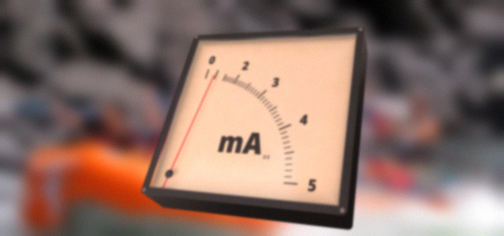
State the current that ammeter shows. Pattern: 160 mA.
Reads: 1 mA
